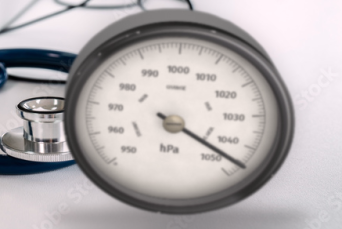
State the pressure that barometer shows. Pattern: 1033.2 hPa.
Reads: 1045 hPa
